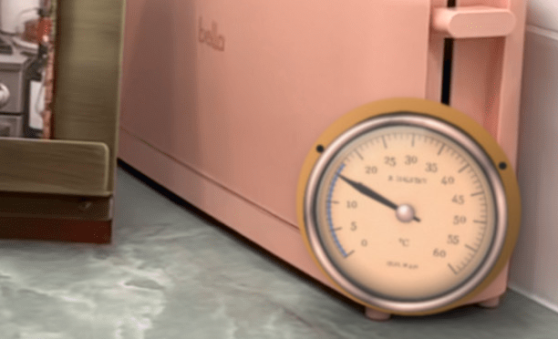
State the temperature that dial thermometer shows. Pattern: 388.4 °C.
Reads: 15 °C
